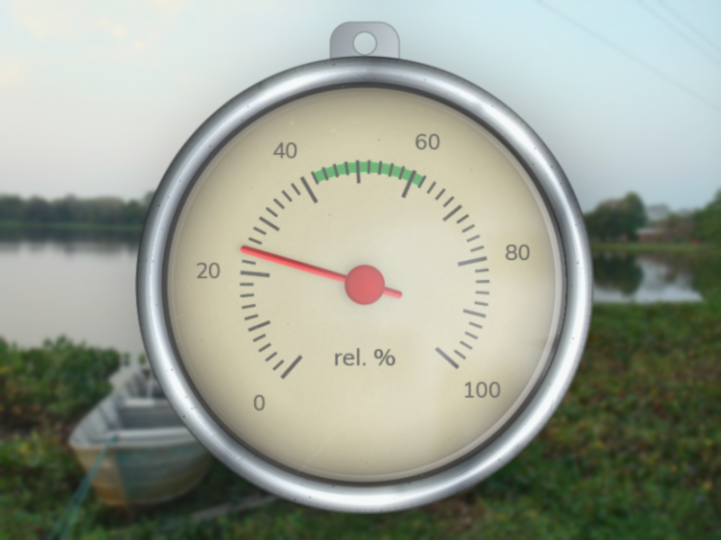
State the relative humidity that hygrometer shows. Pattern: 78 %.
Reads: 24 %
